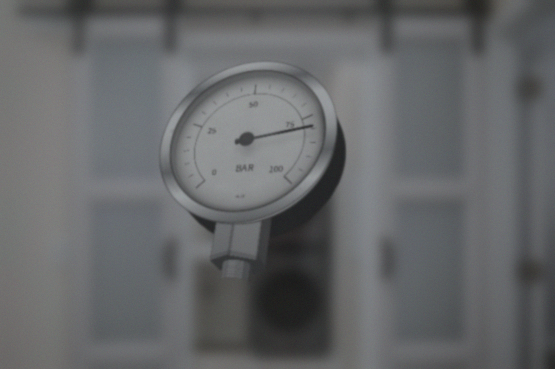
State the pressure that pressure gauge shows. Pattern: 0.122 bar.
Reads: 80 bar
